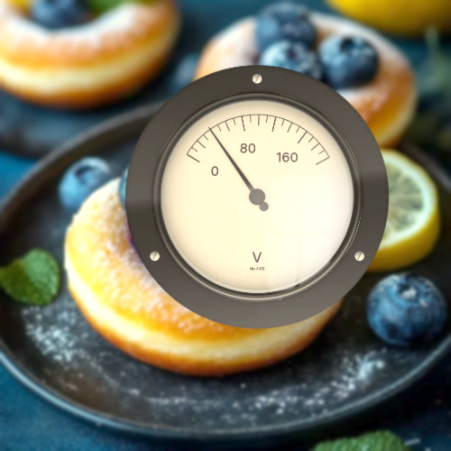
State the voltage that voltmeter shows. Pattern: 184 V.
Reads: 40 V
